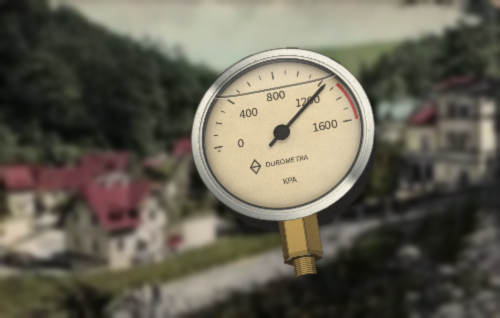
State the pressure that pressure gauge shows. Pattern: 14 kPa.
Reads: 1250 kPa
